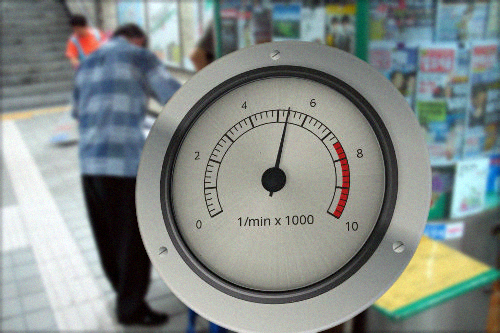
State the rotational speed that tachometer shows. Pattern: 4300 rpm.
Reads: 5400 rpm
